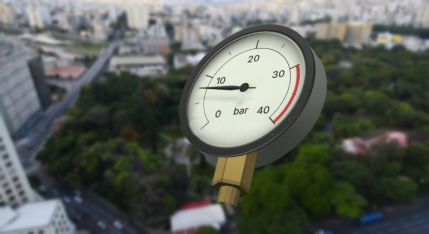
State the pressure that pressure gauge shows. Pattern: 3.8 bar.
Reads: 7.5 bar
